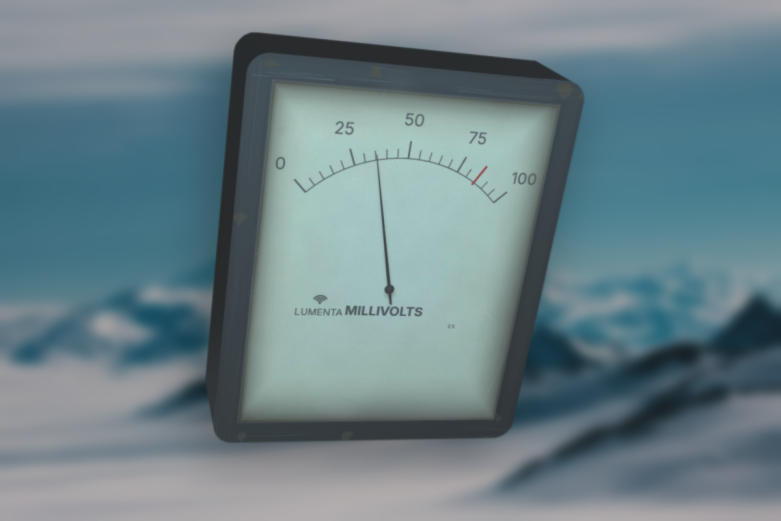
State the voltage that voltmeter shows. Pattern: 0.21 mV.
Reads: 35 mV
